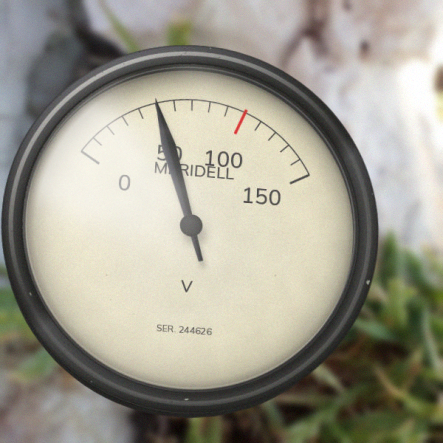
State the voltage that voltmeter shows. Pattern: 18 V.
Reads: 50 V
